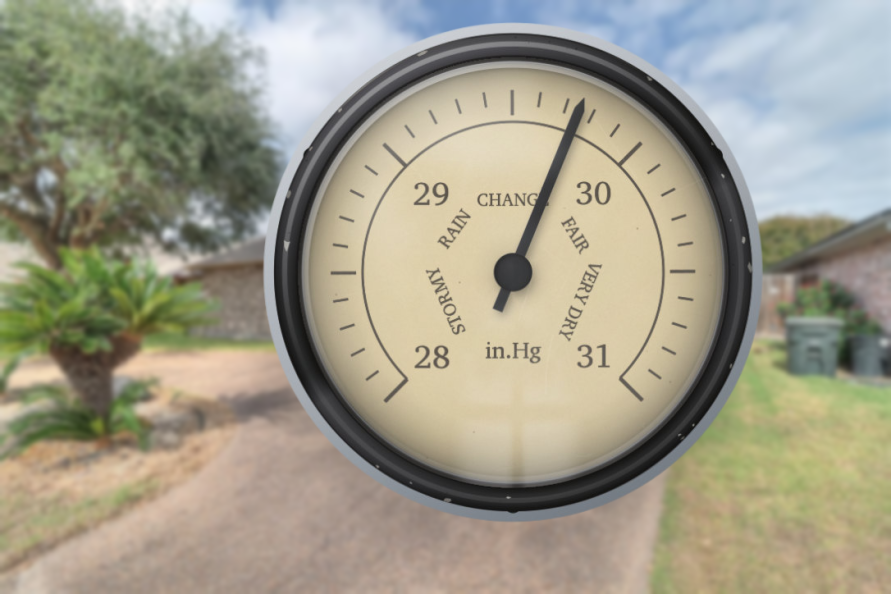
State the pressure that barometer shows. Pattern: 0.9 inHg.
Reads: 29.75 inHg
